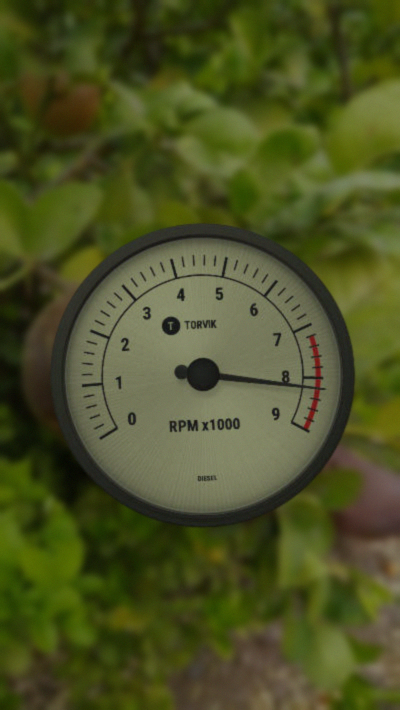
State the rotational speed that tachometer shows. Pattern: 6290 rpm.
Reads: 8200 rpm
